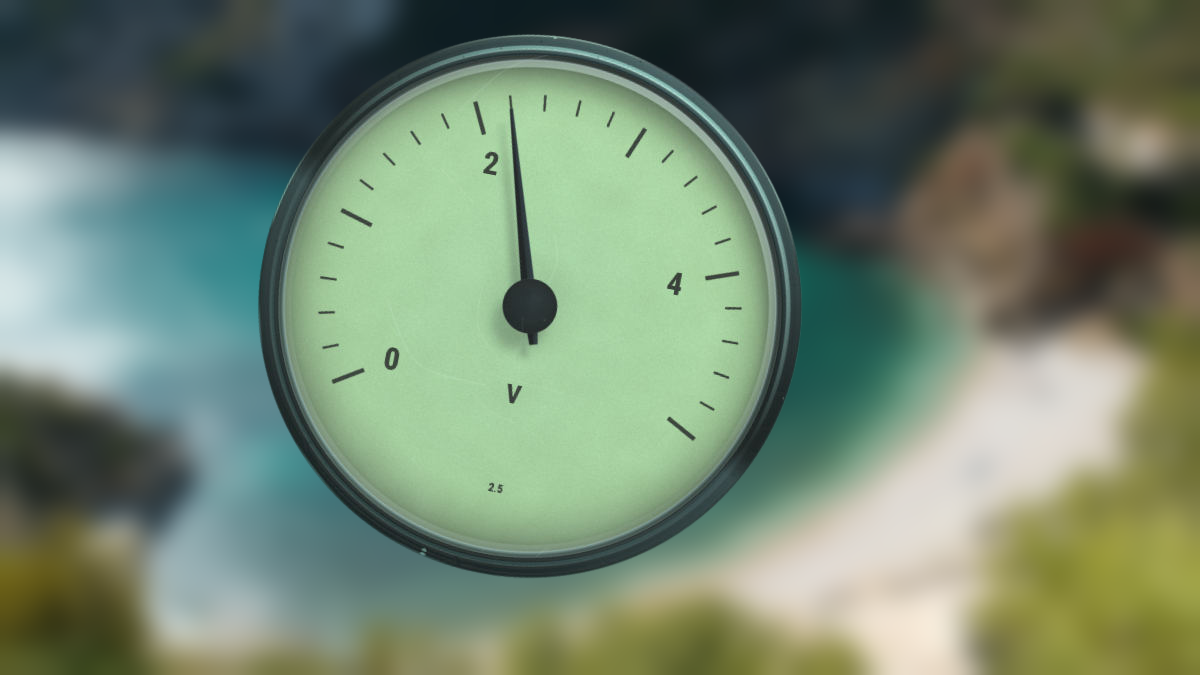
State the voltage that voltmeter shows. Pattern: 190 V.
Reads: 2.2 V
